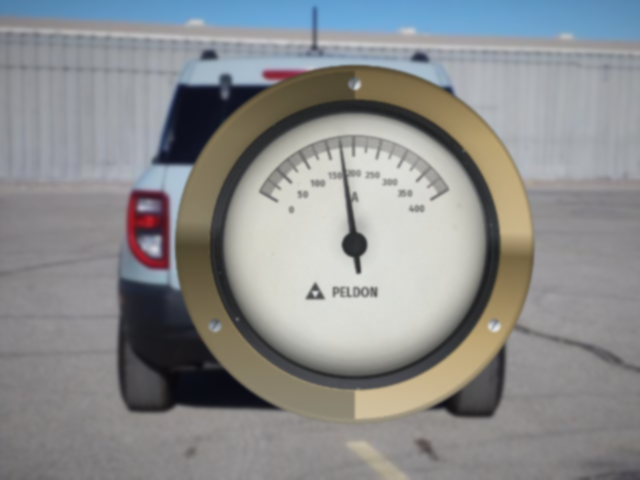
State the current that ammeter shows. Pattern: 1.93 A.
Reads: 175 A
